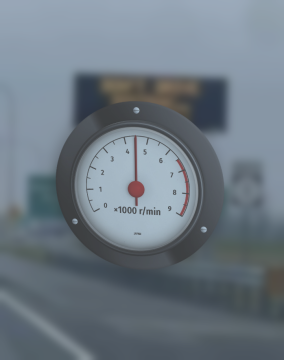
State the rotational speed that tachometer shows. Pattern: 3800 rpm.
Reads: 4500 rpm
